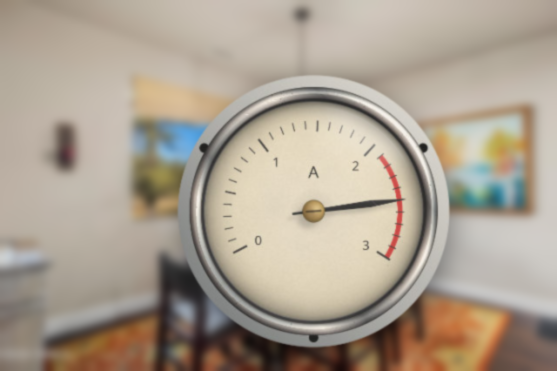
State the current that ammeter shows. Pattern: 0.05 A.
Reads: 2.5 A
